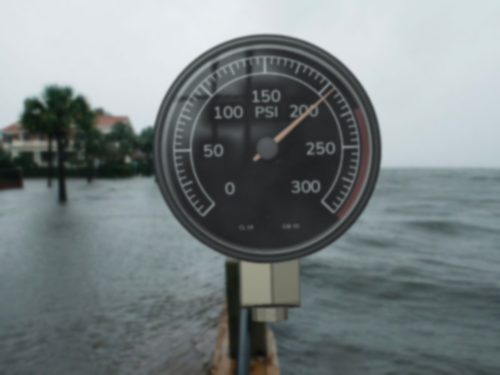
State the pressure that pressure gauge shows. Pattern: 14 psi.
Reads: 205 psi
